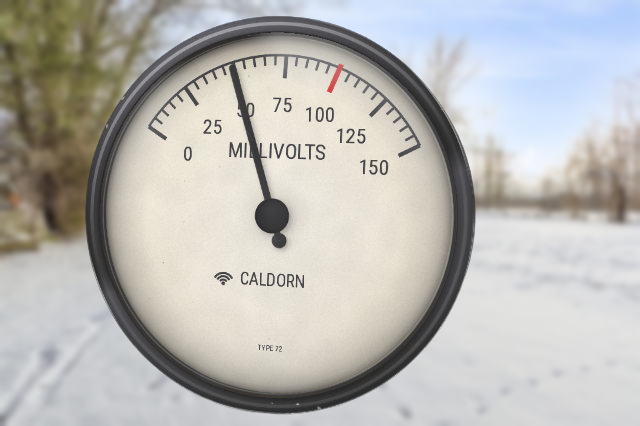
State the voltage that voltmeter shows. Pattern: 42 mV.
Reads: 50 mV
